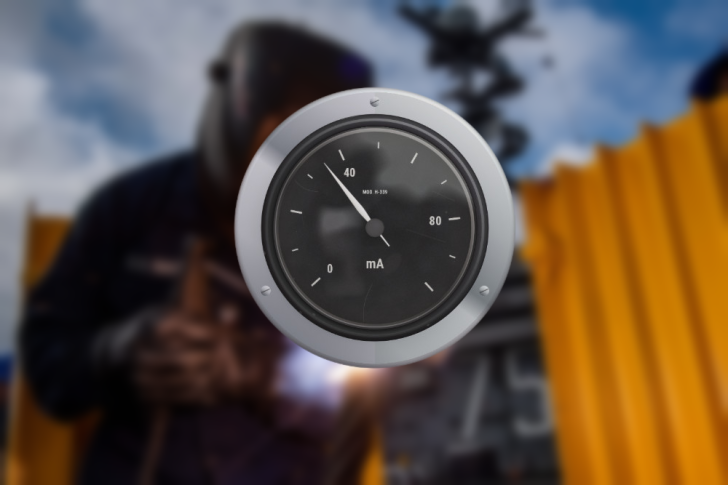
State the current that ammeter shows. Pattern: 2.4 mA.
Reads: 35 mA
